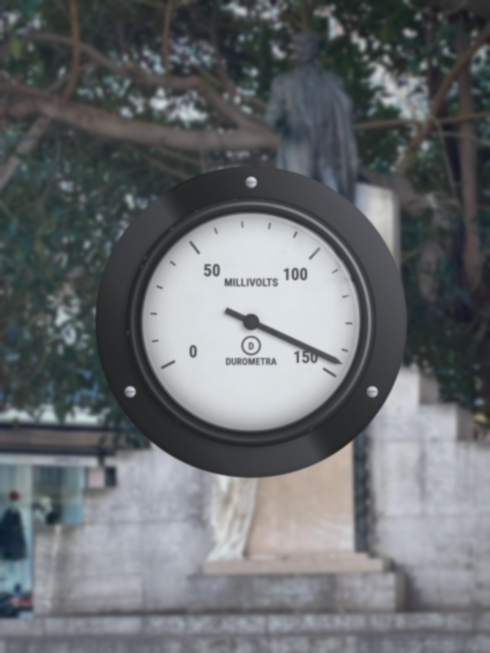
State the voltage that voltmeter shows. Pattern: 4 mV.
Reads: 145 mV
